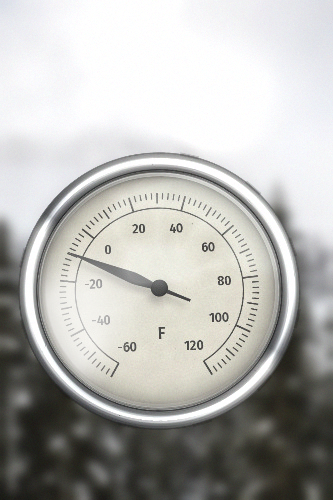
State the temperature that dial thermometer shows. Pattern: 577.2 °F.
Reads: -10 °F
